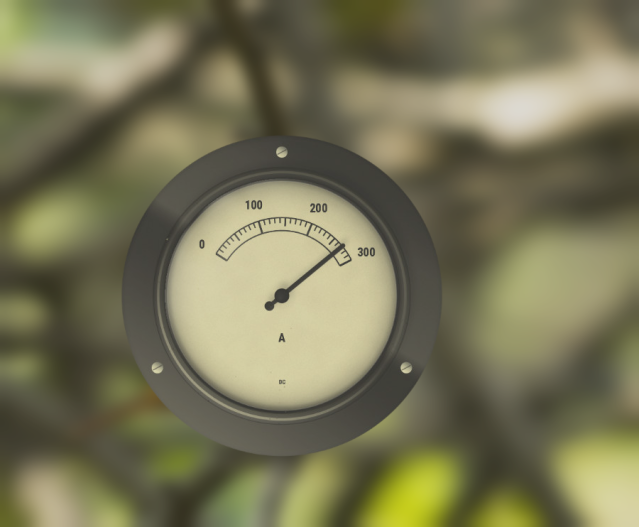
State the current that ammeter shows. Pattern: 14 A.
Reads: 270 A
